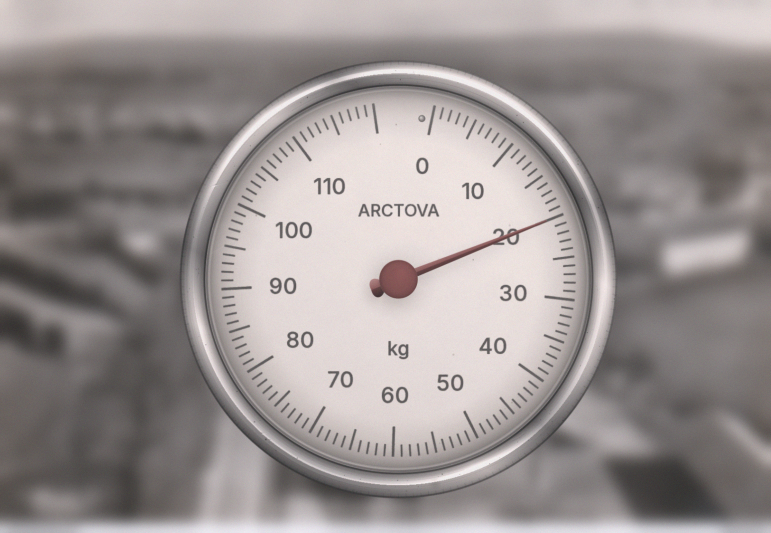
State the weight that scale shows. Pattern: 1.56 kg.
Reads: 20 kg
